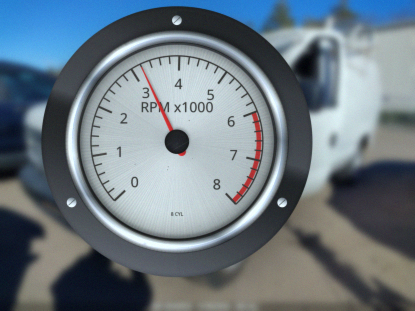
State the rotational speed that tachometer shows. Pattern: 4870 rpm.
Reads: 3200 rpm
